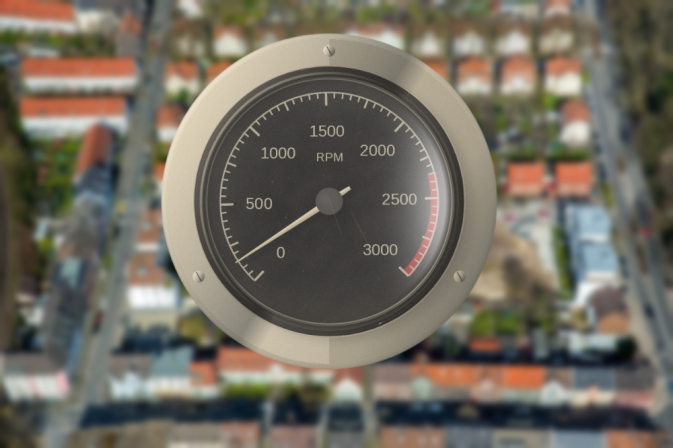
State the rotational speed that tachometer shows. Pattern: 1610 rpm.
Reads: 150 rpm
